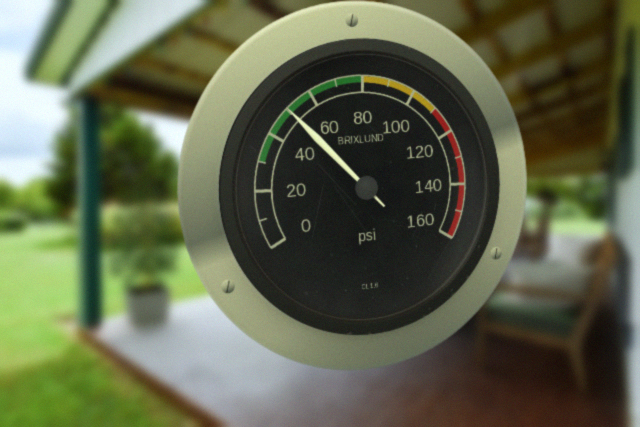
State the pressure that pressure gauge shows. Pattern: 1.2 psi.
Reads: 50 psi
